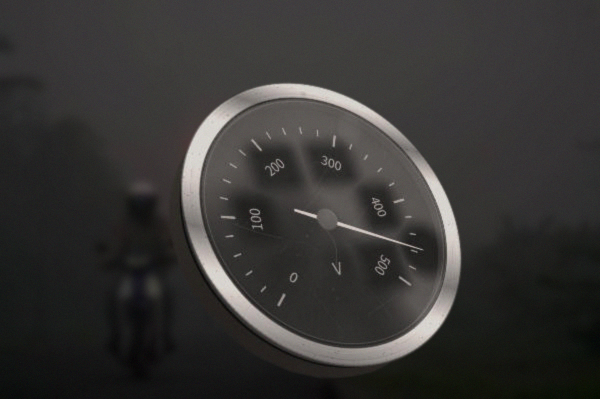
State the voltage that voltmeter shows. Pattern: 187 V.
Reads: 460 V
